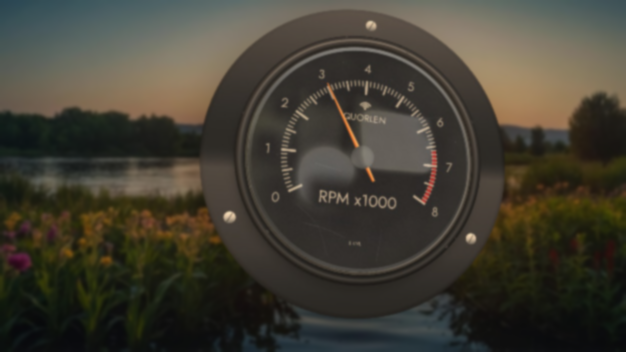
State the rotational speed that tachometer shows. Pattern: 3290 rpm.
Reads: 3000 rpm
